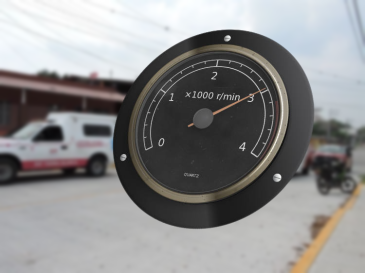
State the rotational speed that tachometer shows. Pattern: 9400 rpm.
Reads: 3000 rpm
